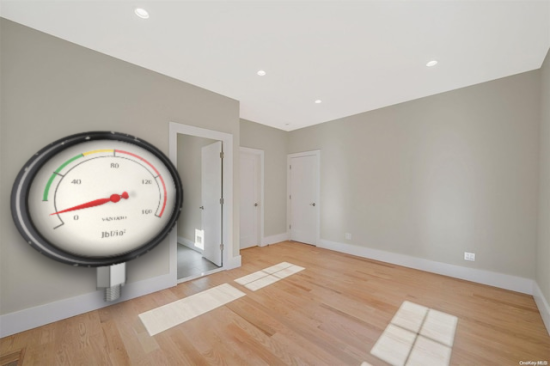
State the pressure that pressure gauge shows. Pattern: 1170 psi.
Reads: 10 psi
